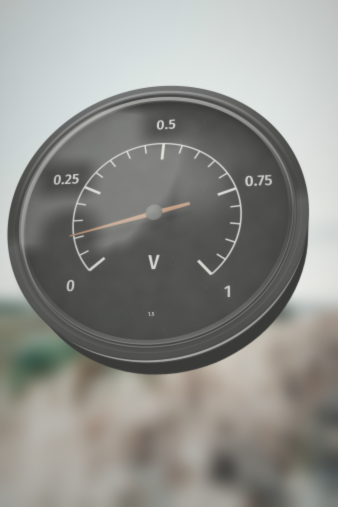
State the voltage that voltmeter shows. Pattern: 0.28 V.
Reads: 0.1 V
